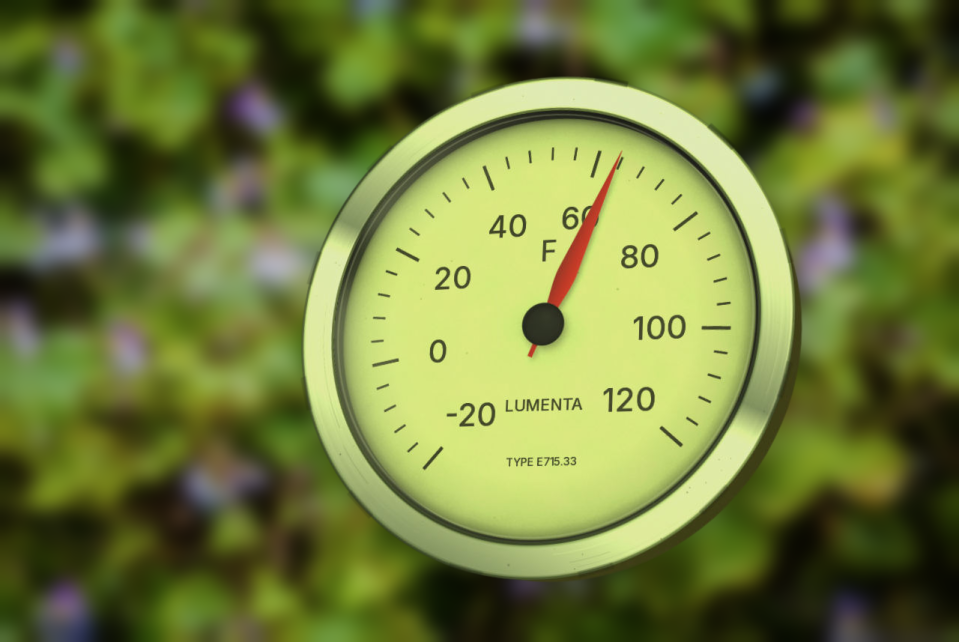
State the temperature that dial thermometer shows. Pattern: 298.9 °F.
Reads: 64 °F
